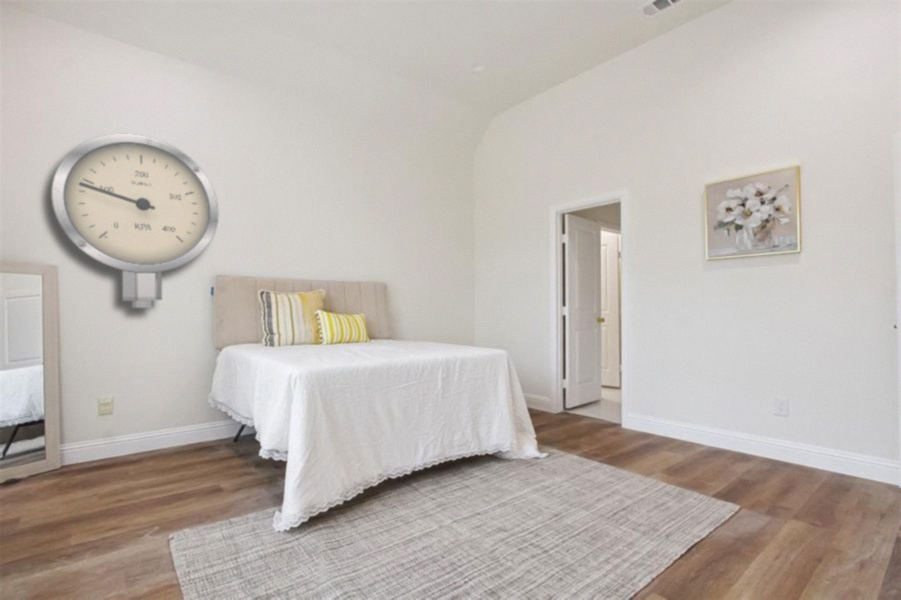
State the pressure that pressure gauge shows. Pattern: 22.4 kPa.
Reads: 90 kPa
